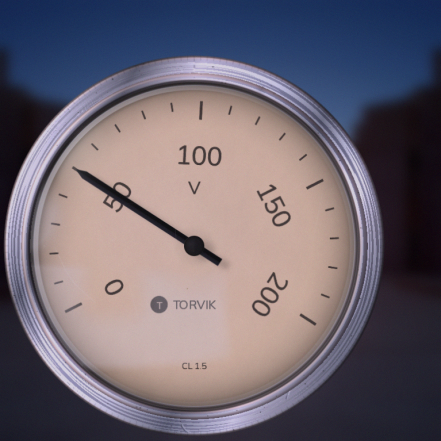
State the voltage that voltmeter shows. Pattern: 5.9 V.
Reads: 50 V
